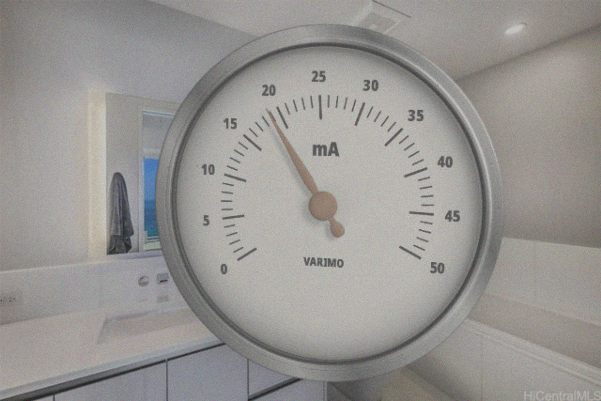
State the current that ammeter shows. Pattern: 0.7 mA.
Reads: 19 mA
